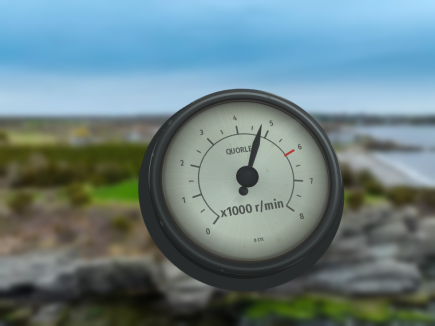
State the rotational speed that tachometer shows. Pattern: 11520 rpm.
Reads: 4750 rpm
